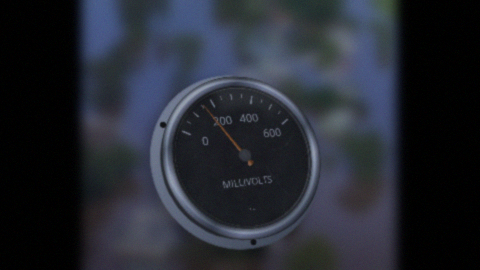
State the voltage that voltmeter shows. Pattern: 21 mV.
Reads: 150 mV
